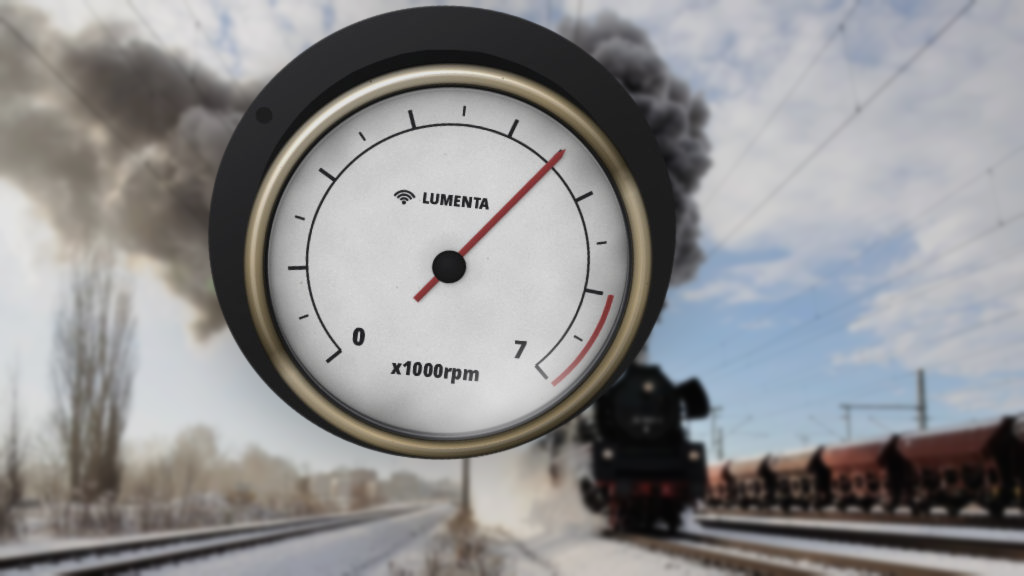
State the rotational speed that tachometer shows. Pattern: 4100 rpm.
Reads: 4500 rpm
